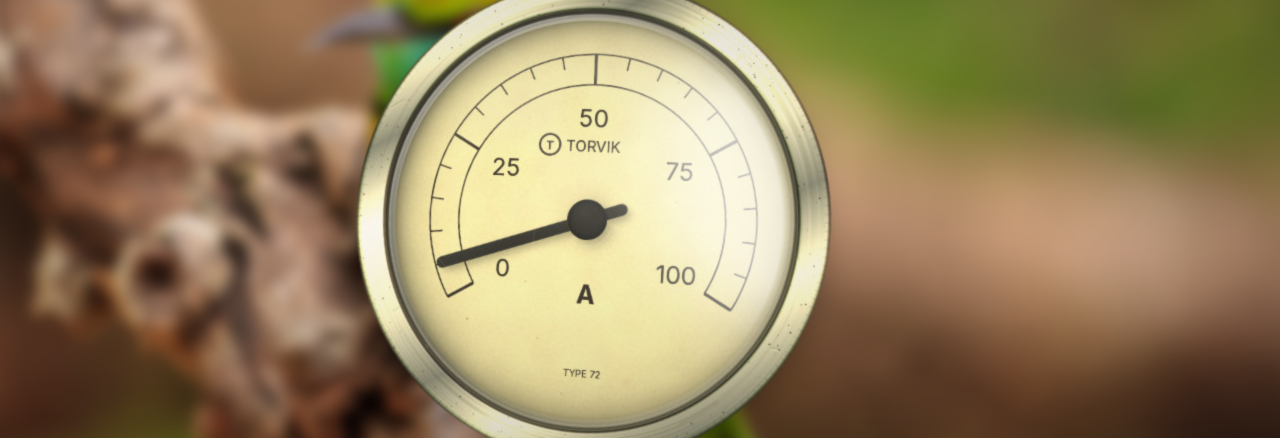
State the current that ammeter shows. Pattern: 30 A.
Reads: 5 A
